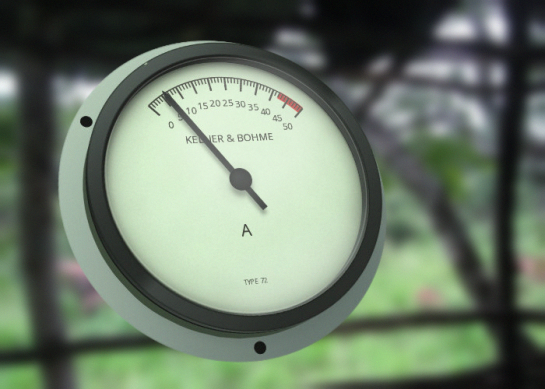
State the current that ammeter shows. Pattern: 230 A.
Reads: 5 A
